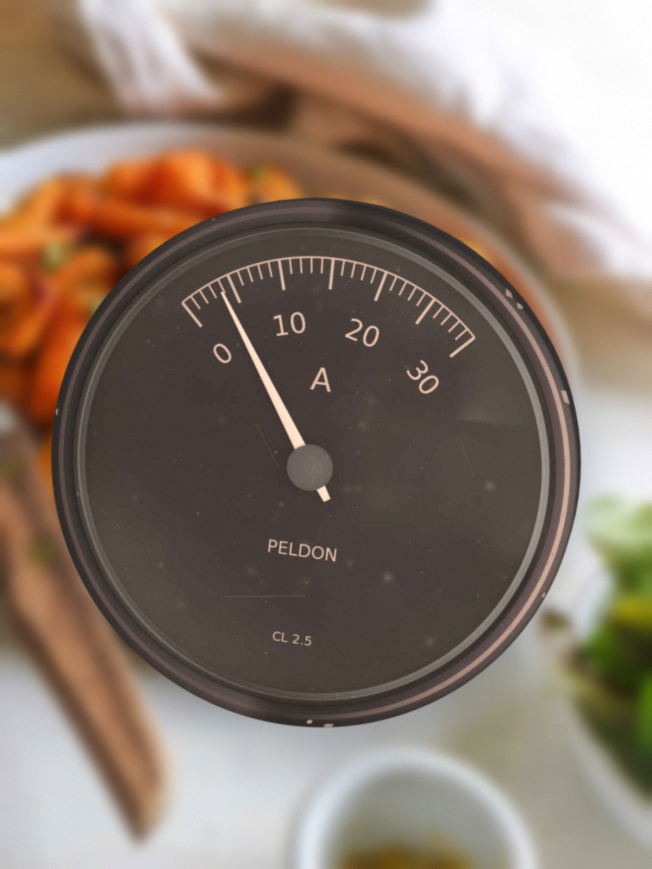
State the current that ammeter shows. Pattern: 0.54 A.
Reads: 4 A
